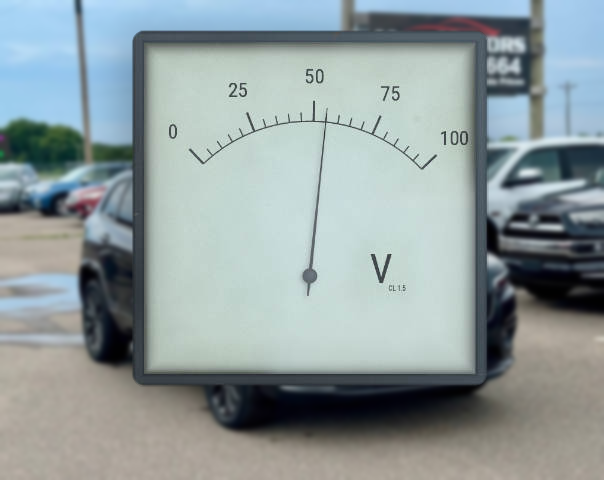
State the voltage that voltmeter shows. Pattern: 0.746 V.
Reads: 55 V
